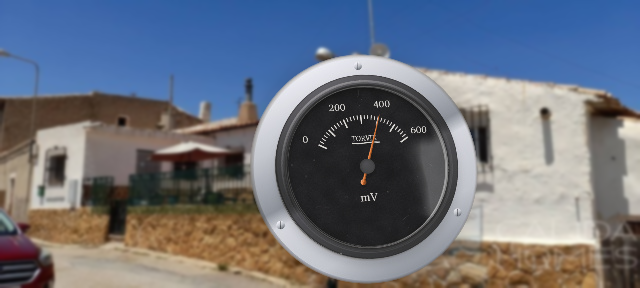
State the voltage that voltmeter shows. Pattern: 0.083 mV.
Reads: 400 mV
